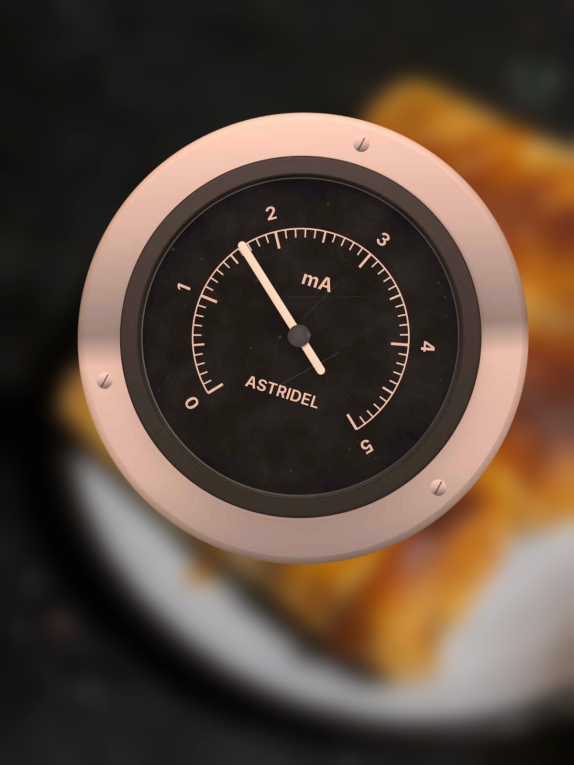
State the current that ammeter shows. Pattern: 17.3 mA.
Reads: 1.65 mA
